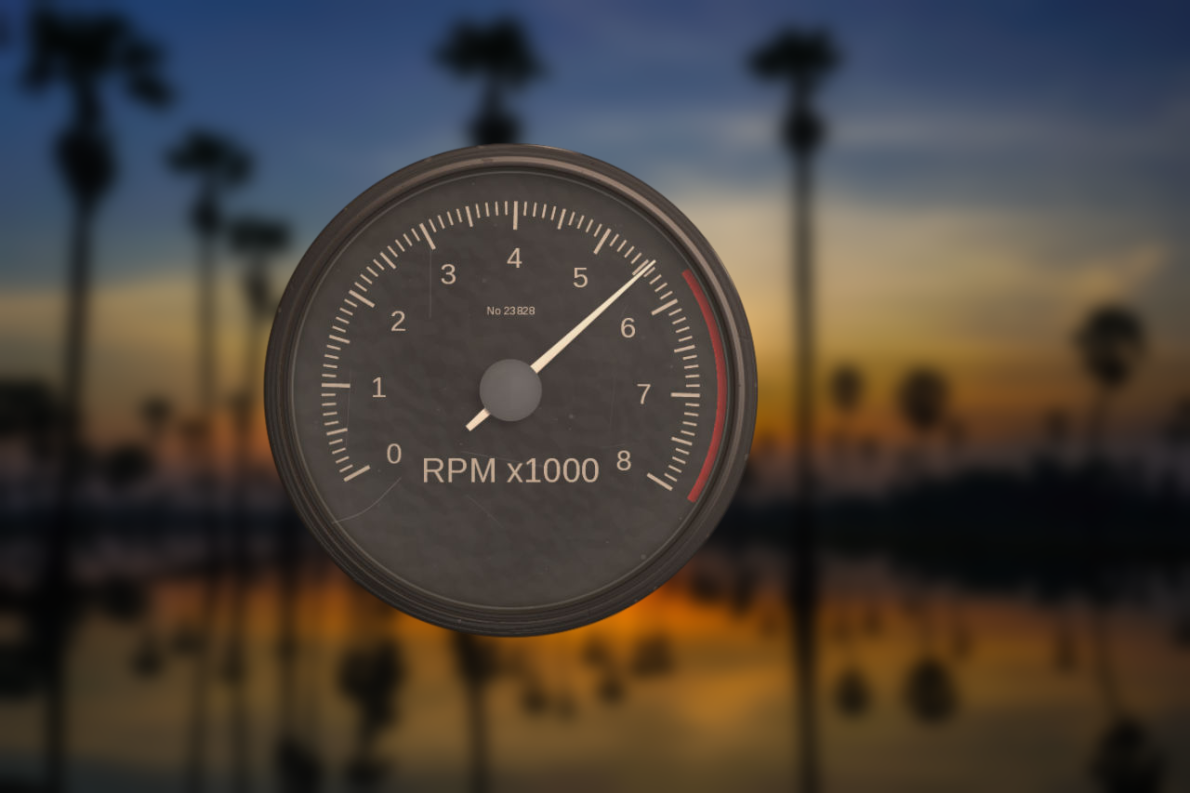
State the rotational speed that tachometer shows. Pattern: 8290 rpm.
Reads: 5550 rpm
